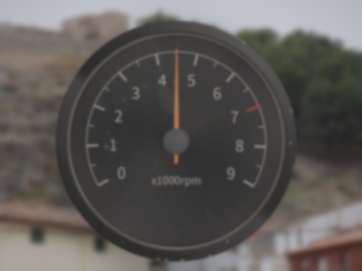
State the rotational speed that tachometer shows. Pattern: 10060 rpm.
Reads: 4500 rpm
